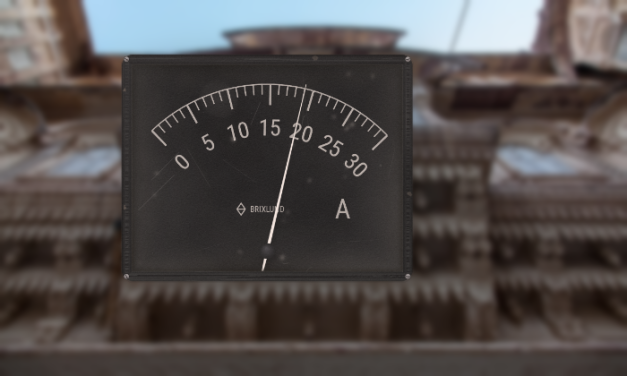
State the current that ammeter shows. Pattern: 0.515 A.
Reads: 19 A
